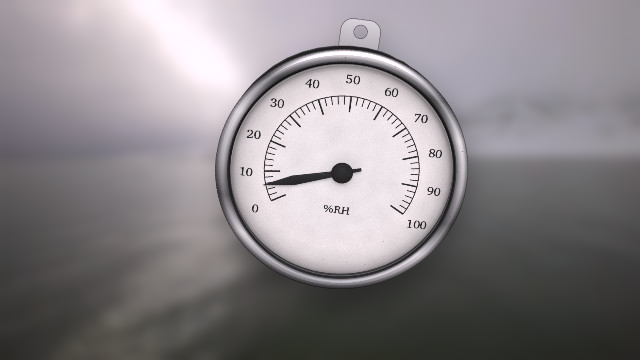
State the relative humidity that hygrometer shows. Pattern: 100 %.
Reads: 6 %
